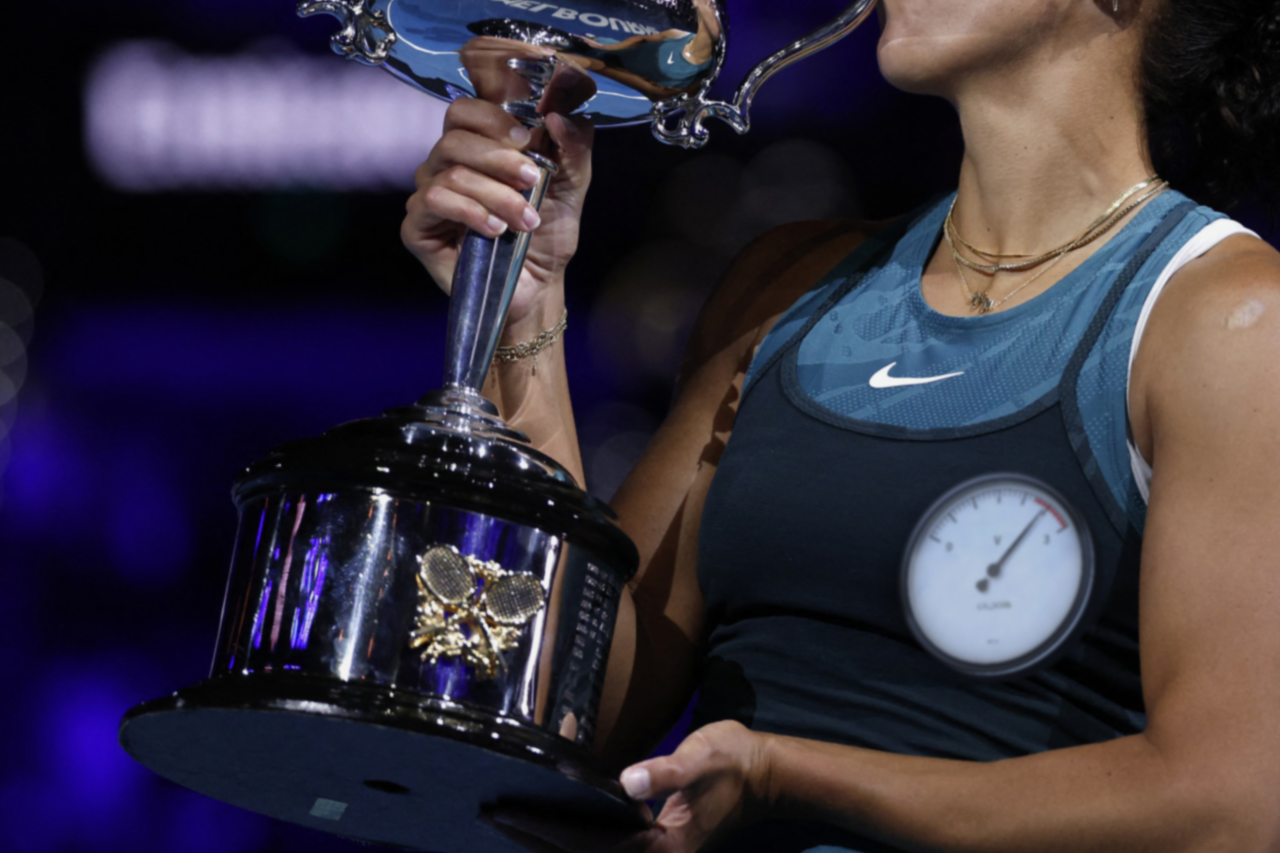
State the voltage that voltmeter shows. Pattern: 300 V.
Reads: 2.5 V
